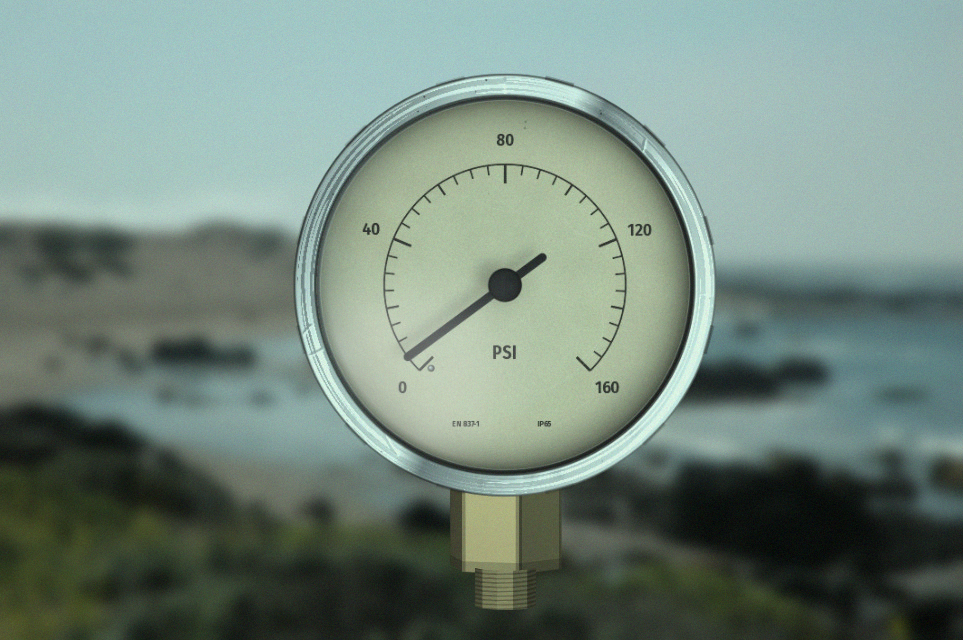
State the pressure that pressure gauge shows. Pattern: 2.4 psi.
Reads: 5 psi
